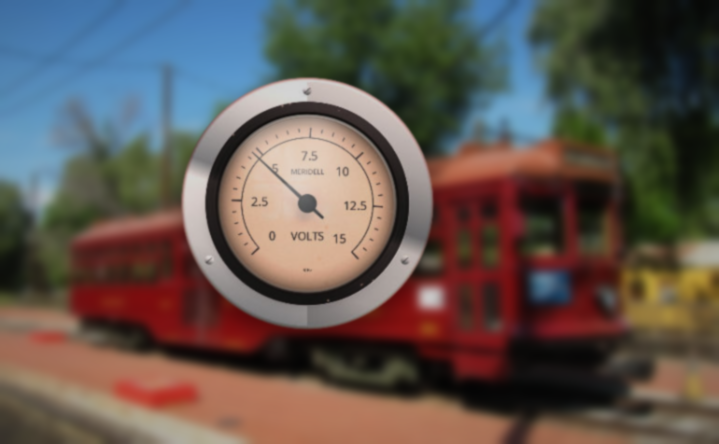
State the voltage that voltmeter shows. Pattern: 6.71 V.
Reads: 4.75 V
